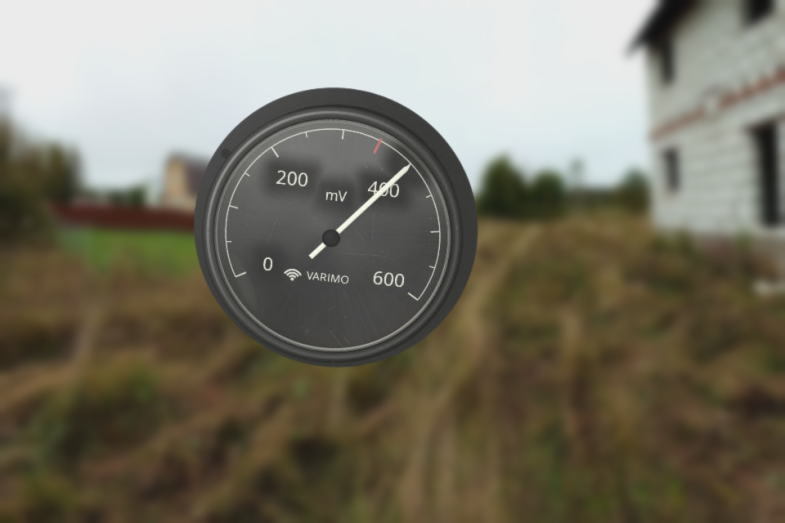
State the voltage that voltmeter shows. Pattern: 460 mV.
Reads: 400 mV
